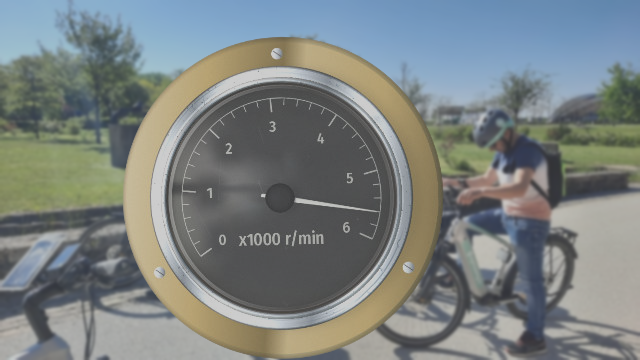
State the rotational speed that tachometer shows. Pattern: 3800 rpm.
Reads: 5600 rpm
